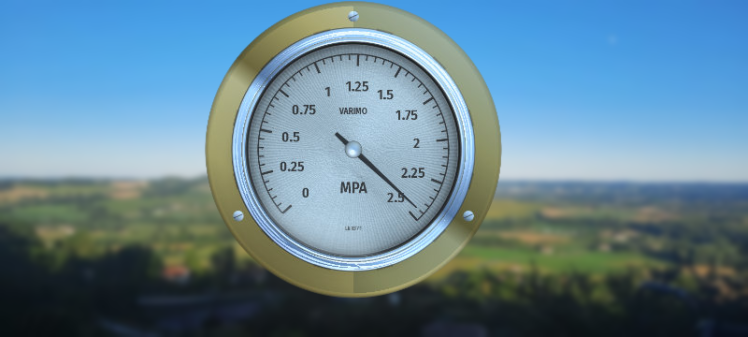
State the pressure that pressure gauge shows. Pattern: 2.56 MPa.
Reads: 2.45 MPa
